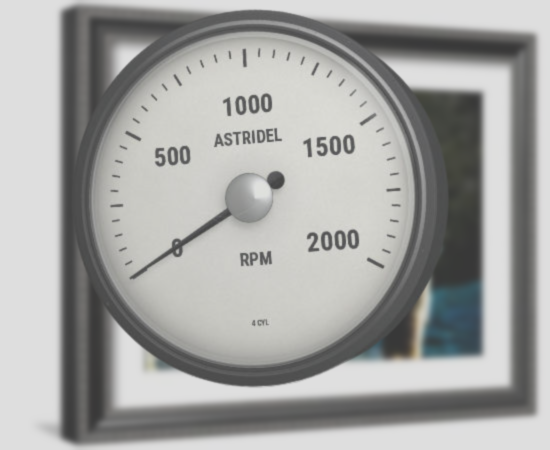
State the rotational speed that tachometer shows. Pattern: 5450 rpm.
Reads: 0 rpm
